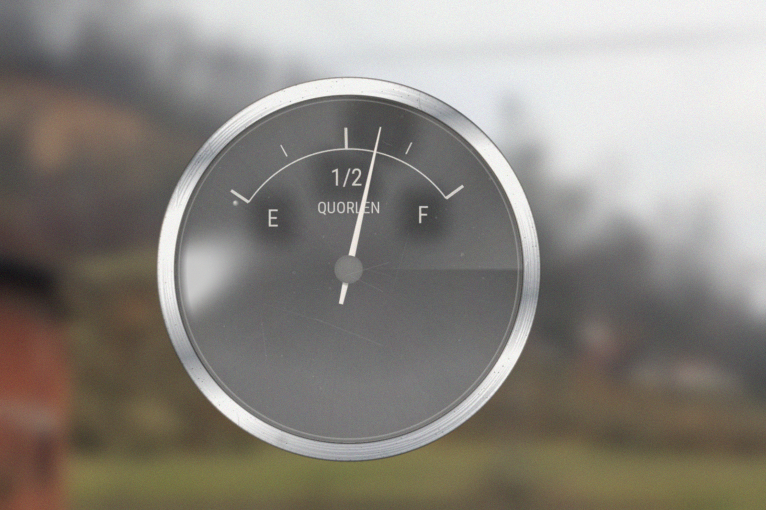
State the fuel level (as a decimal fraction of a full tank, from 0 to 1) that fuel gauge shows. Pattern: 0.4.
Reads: 0.625
